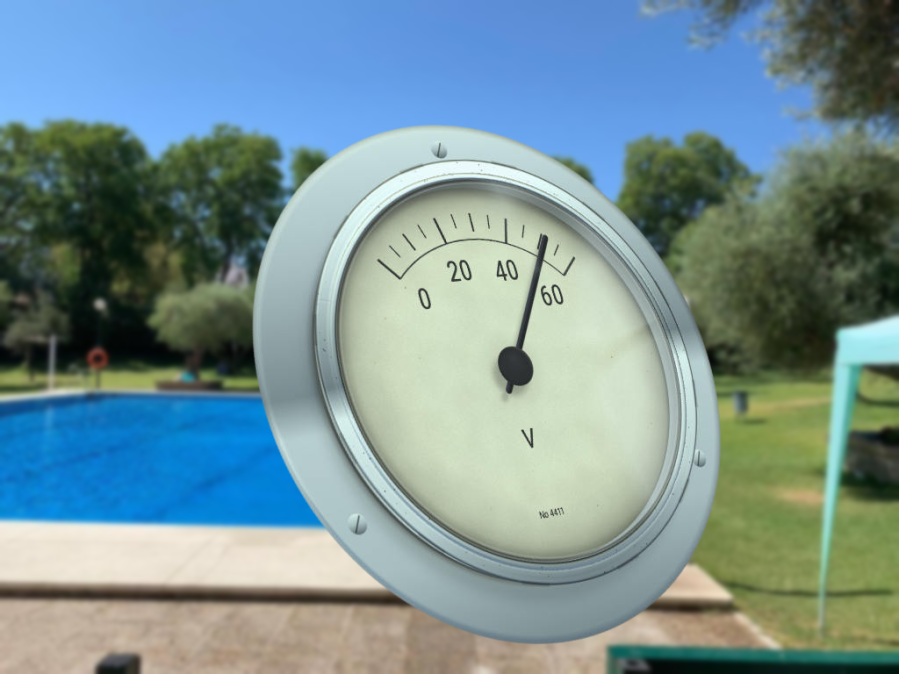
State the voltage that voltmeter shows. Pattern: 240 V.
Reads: 50 V
